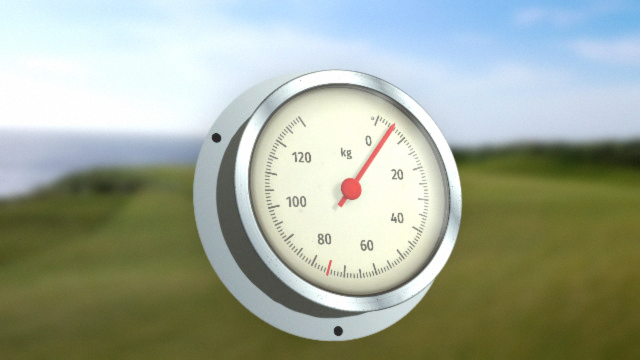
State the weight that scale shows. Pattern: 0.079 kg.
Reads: 5 kg
